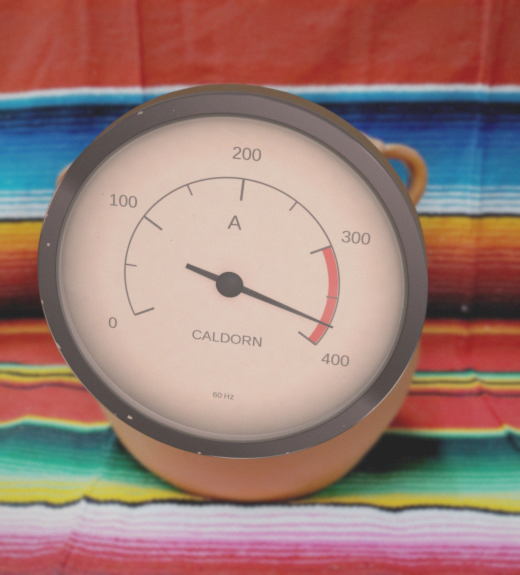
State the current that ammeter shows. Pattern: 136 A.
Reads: 375 A
